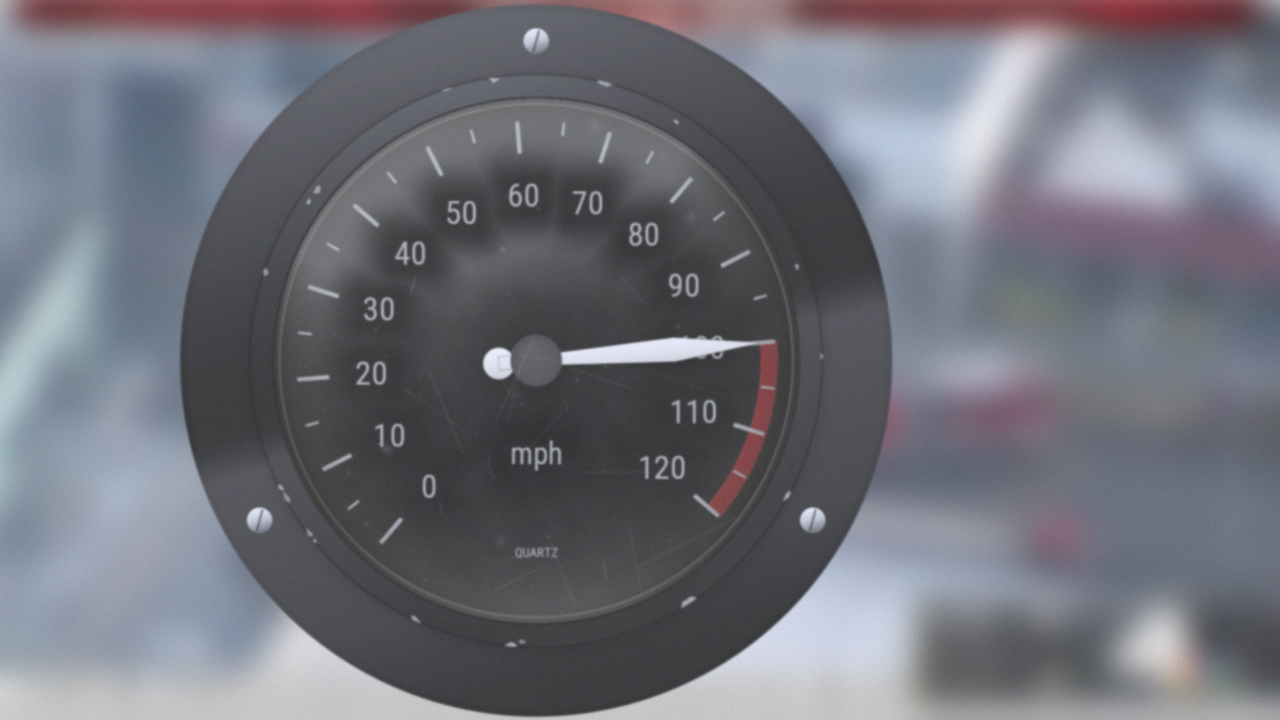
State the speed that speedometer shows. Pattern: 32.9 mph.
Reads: 100 mph
